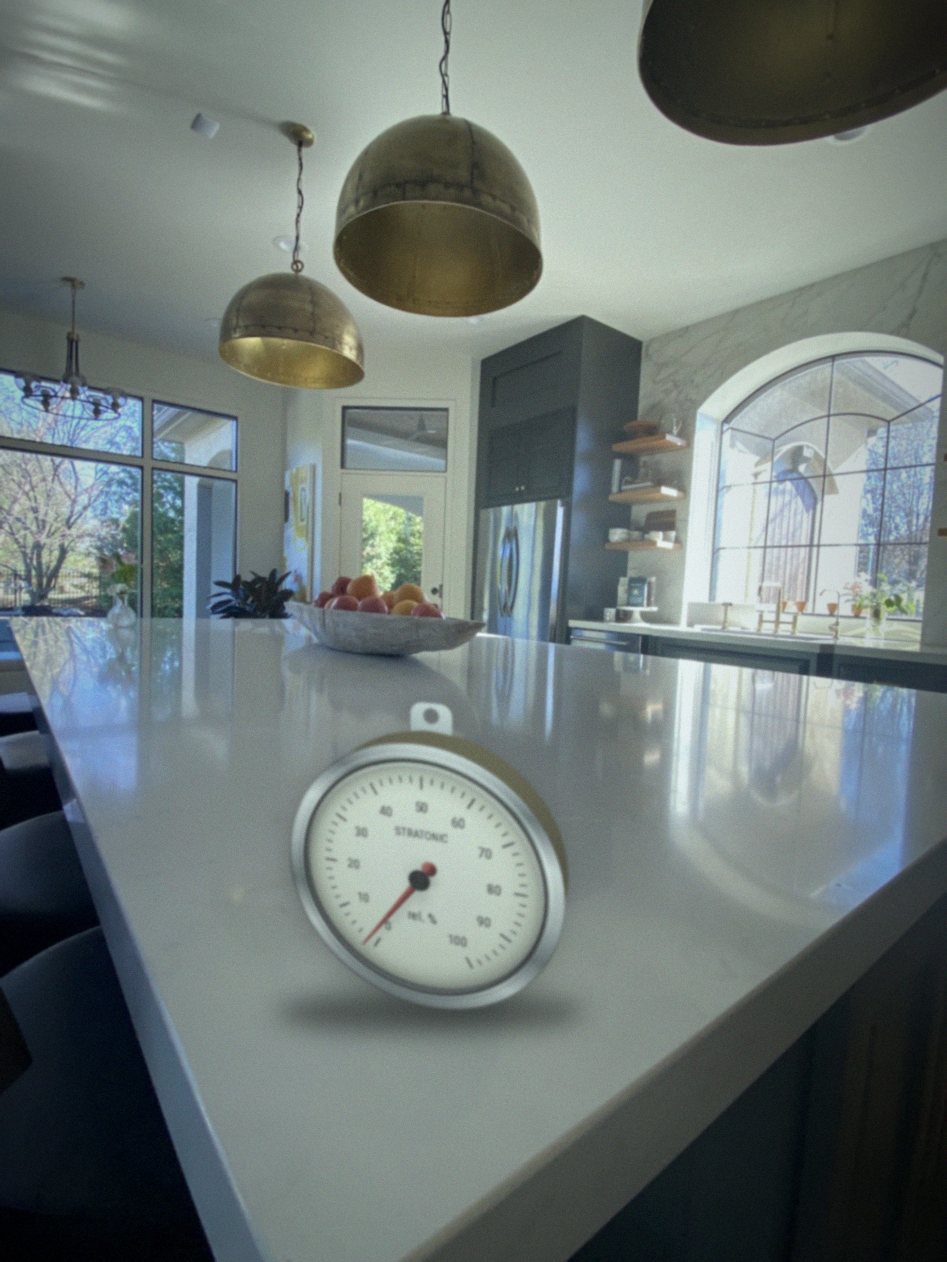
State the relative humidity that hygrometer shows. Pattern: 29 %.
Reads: 2 %
